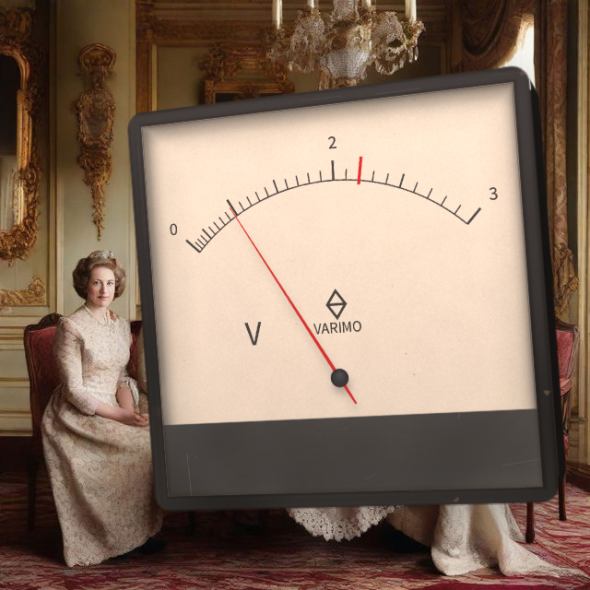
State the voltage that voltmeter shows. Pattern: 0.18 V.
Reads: 1 V
